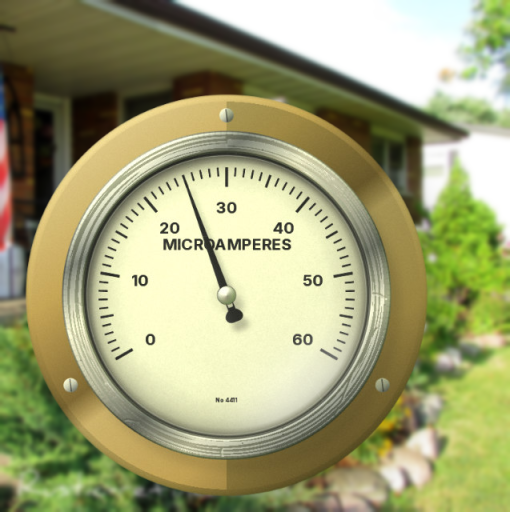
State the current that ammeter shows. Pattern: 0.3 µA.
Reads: 25 µA
